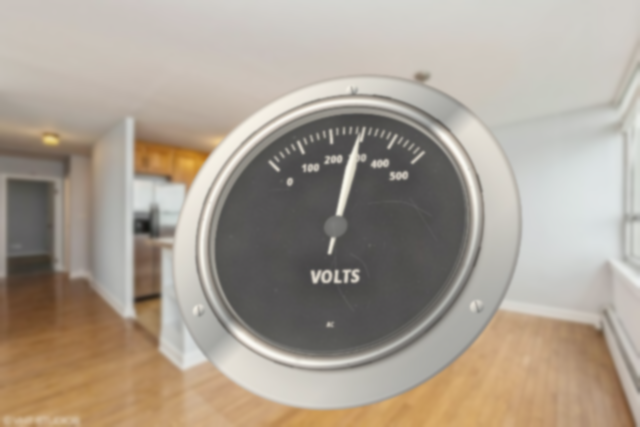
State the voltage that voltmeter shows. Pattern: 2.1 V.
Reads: 300 V
